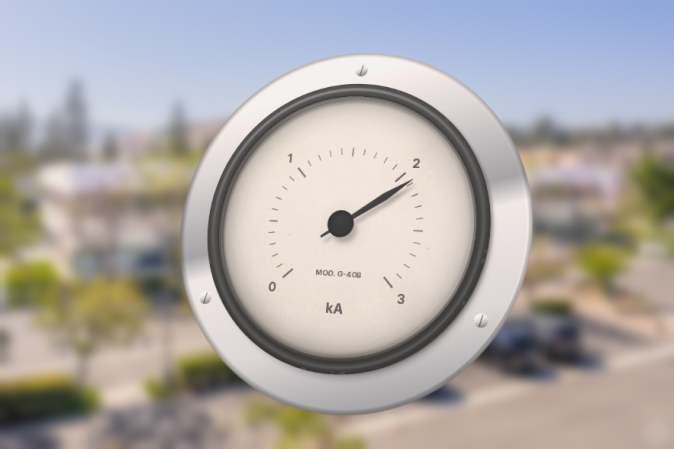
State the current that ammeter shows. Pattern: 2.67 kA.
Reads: 2.1 kA
